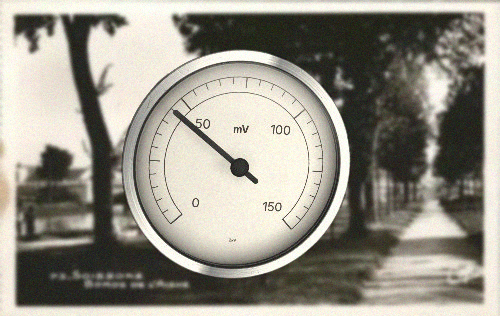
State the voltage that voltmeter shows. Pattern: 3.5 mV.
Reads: 45 mV
